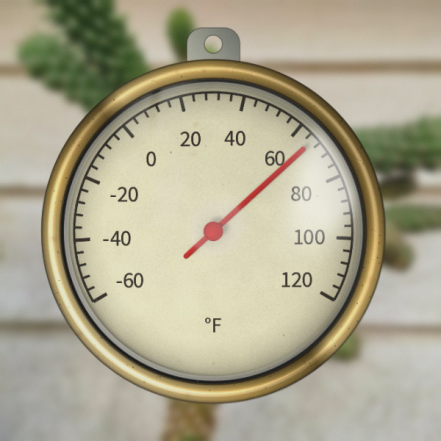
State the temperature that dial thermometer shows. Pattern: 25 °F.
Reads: 66 °F
